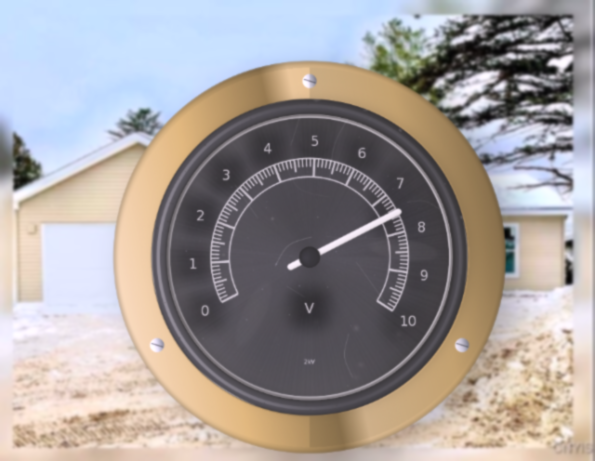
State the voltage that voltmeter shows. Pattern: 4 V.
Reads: 7.5 V
